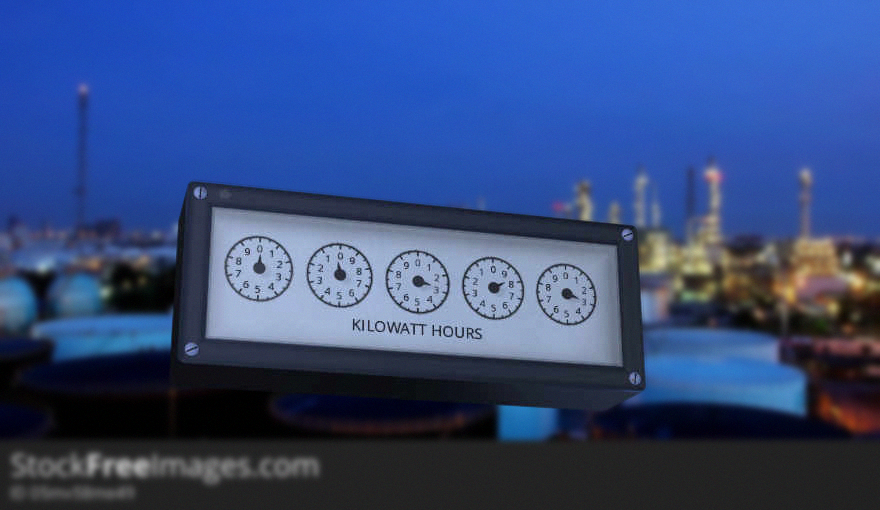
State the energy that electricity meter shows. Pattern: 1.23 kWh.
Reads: 283 kWh
